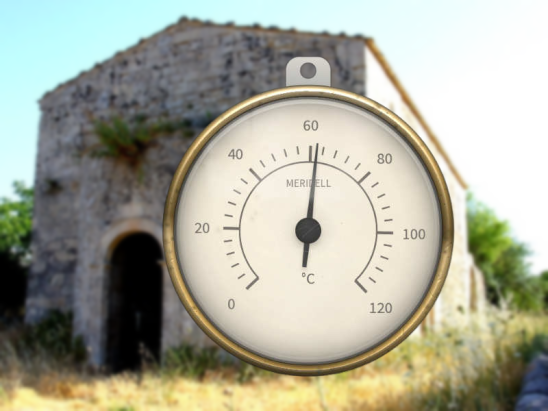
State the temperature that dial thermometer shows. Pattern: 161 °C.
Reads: 62 °C
